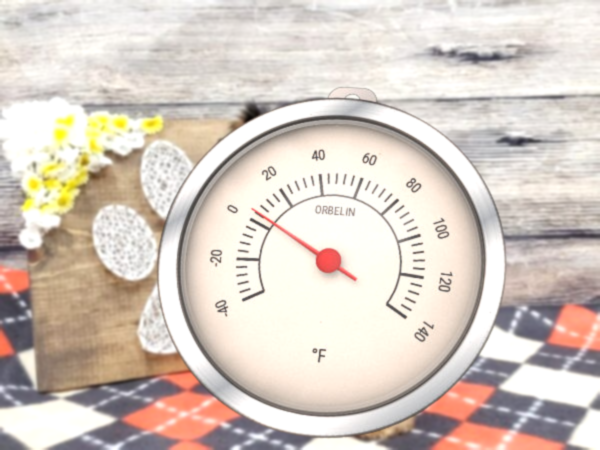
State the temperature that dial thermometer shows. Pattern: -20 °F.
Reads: 4 °F
